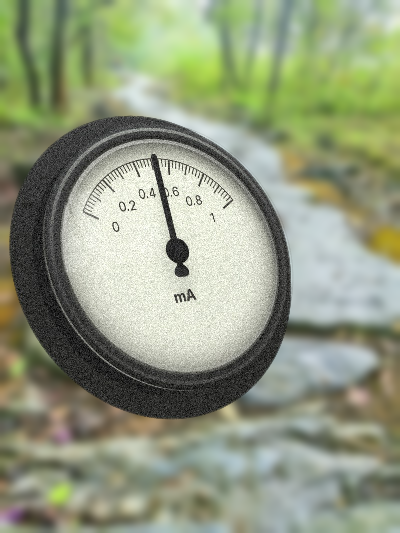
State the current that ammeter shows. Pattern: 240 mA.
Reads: 0.5 mA
